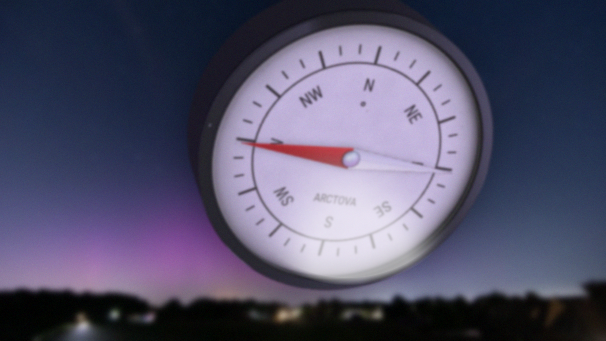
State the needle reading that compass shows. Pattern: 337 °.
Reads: 270 °
